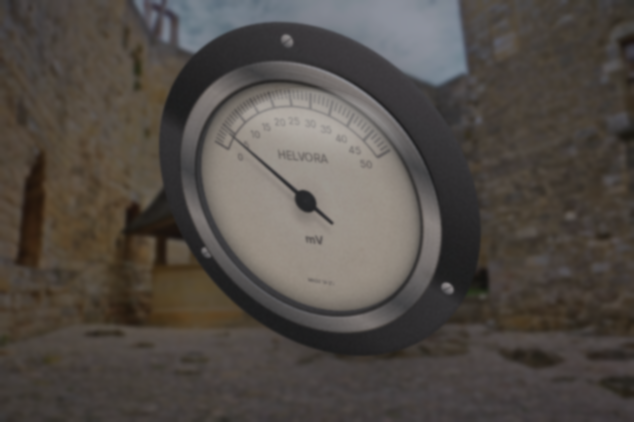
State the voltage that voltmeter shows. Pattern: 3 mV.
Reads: 5 mV
